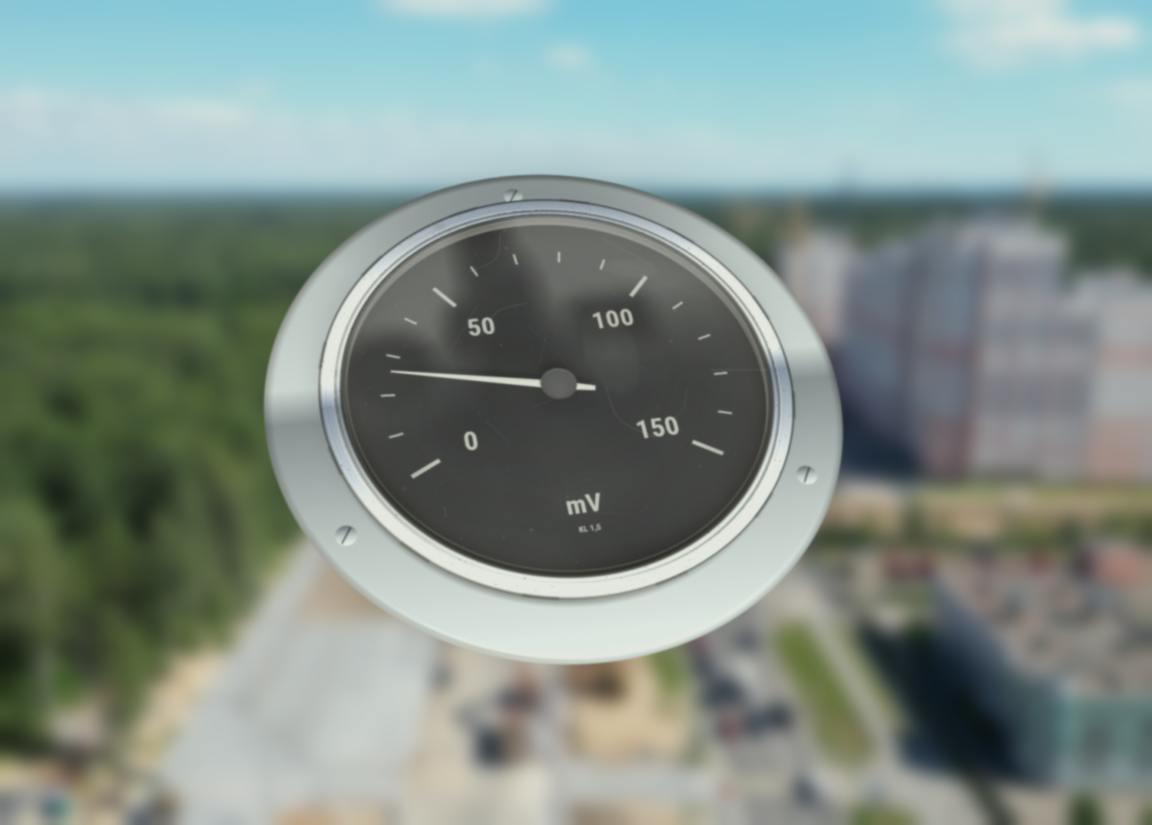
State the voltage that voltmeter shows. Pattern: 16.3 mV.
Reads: 25 mV
